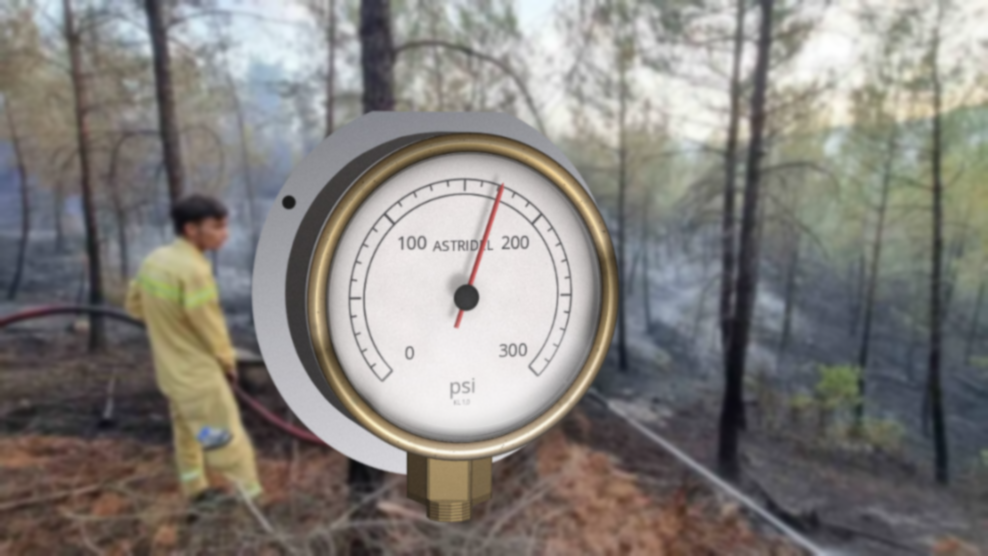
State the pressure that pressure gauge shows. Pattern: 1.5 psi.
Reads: 170 psi
